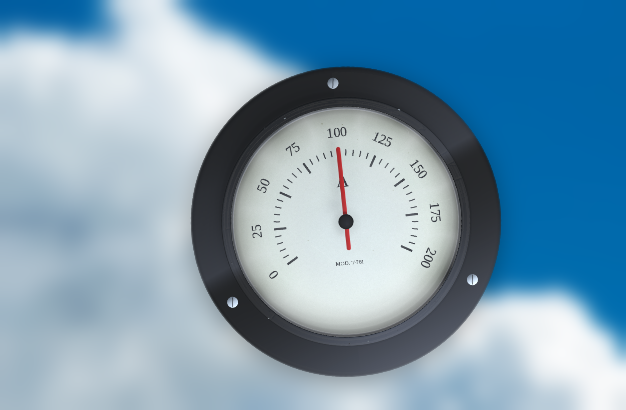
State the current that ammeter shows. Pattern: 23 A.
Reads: 100 A
